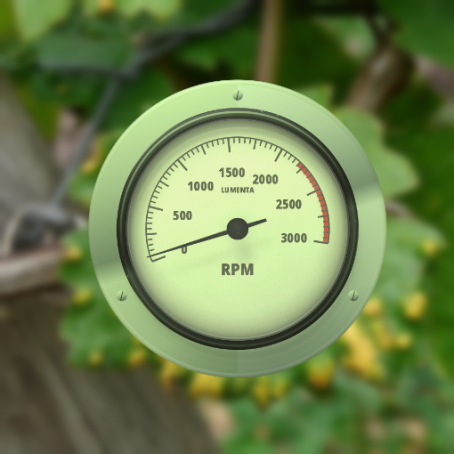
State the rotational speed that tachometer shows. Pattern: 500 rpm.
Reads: 50 rpm
